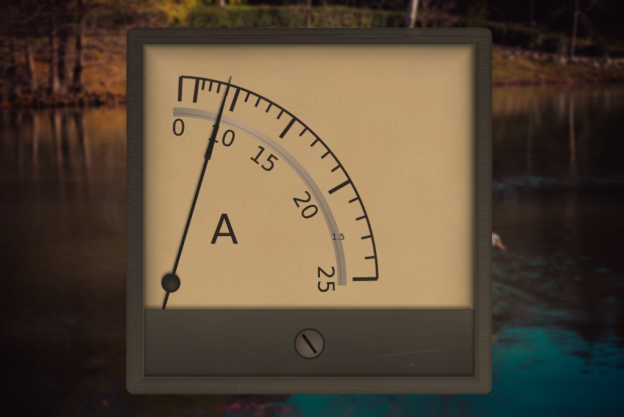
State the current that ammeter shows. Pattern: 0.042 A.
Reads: 9 A
